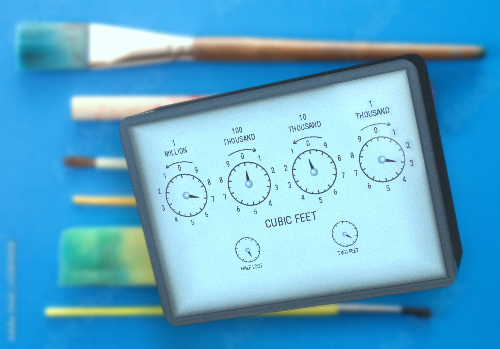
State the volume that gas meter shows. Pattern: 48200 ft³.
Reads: 700300 ft³
